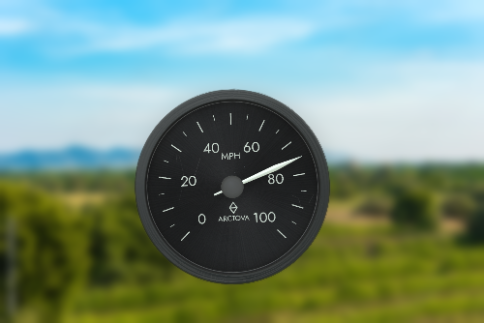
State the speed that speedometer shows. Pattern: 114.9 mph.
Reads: 75 mph
